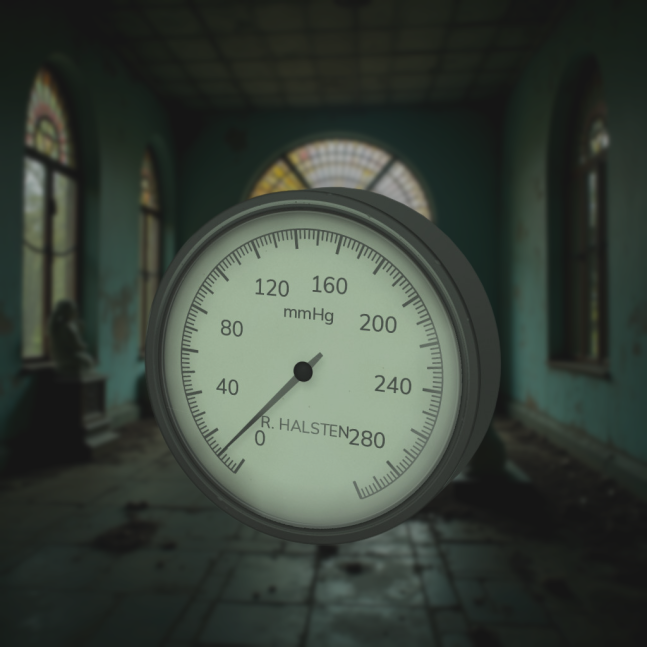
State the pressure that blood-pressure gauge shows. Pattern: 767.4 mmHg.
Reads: 10 mmHg
